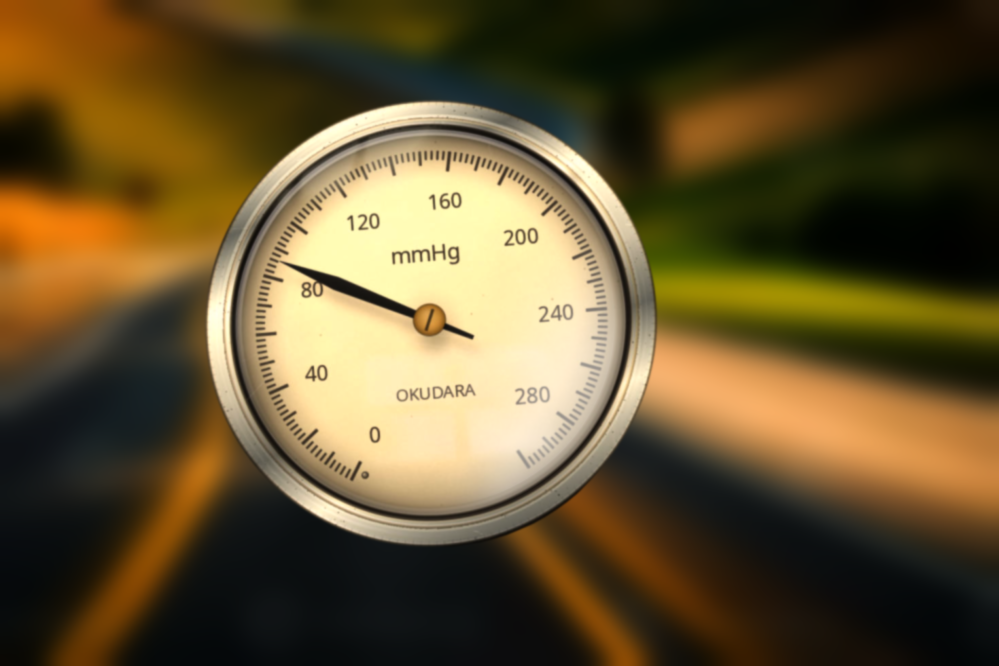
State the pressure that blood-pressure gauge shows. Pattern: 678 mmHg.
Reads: 86 mmHg
